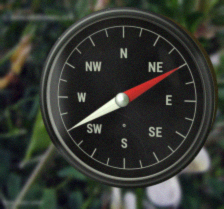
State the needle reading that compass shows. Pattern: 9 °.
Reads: 60 °
